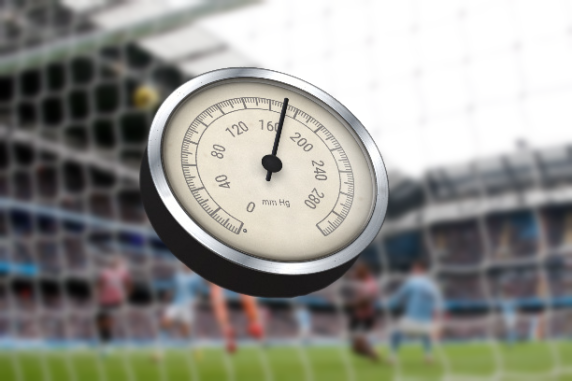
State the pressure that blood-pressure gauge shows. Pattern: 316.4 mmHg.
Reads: 170 mmHg
